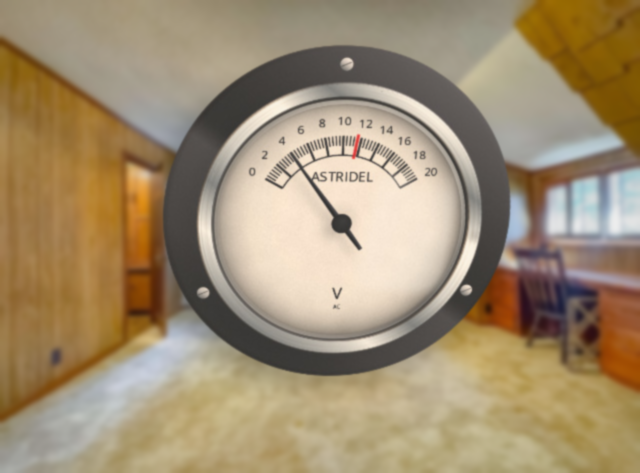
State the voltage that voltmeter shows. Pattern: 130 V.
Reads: 4 V
